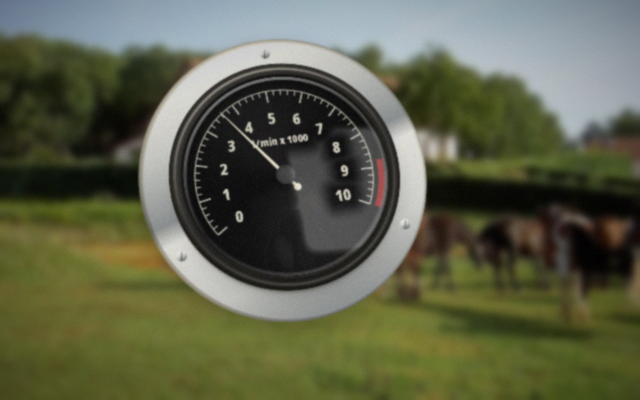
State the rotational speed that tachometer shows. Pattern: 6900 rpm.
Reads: 3600 rpm
